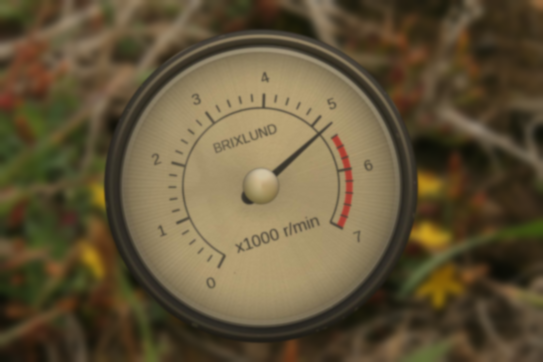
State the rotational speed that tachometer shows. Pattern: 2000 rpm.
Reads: 5200 rpm
